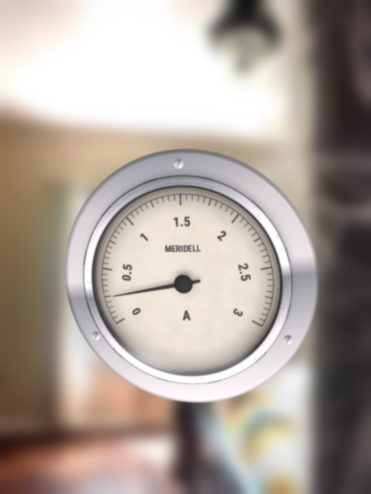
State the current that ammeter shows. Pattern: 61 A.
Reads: 0.25 A
